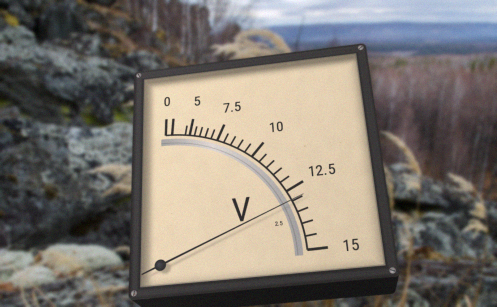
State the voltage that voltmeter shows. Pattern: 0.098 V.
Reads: 13 V
